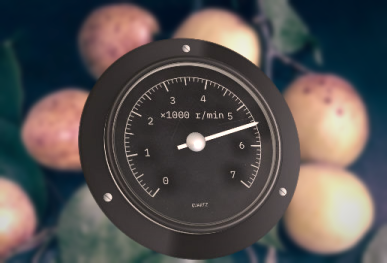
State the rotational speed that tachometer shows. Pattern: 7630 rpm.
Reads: 5500 rpm
